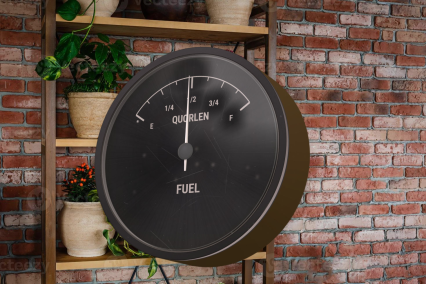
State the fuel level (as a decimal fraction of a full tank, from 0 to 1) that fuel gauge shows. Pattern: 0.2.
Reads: 0.5
